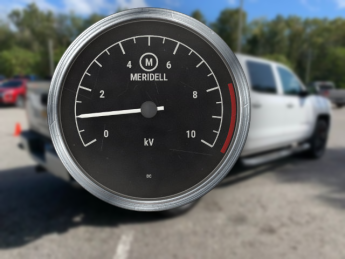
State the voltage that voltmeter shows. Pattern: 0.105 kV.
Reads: 1 kV
